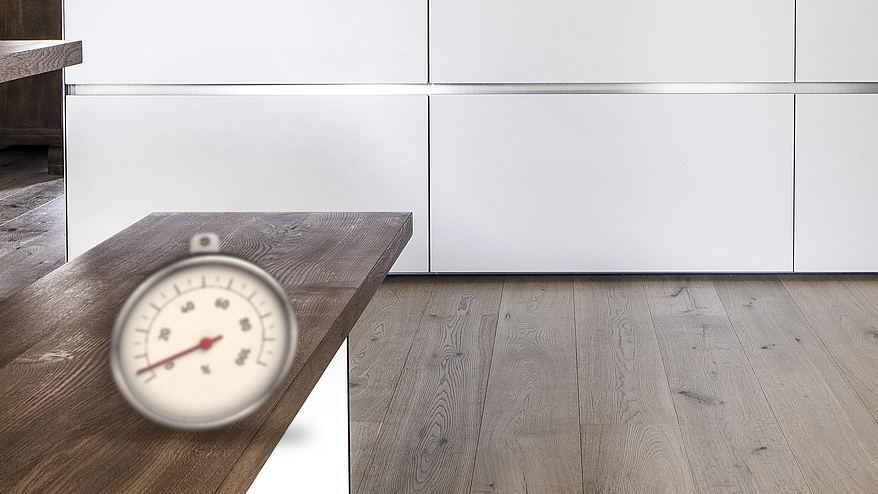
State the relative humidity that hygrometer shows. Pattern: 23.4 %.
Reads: 5 %
